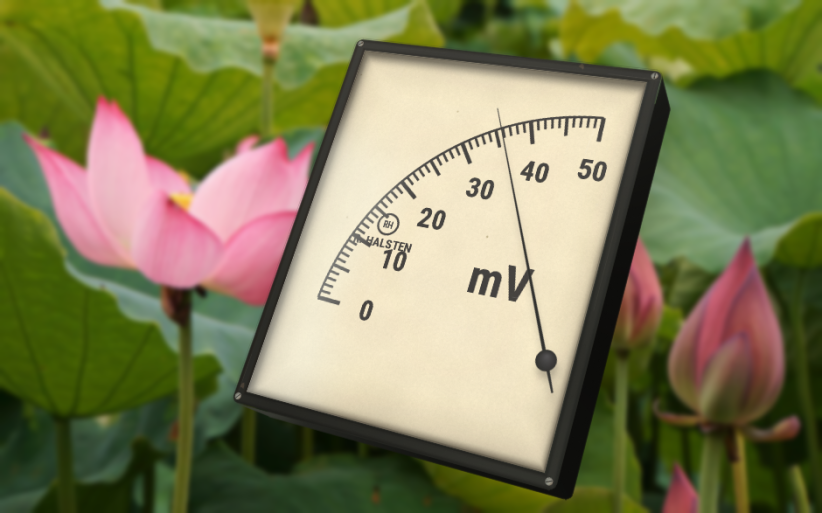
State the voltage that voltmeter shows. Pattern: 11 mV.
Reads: 36 mV
